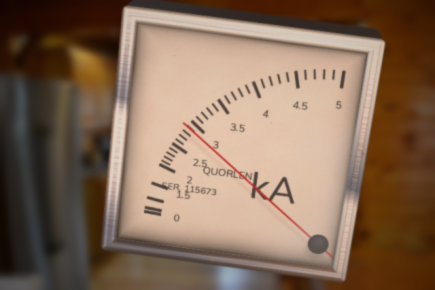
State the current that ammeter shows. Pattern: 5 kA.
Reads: 2.9 kA
